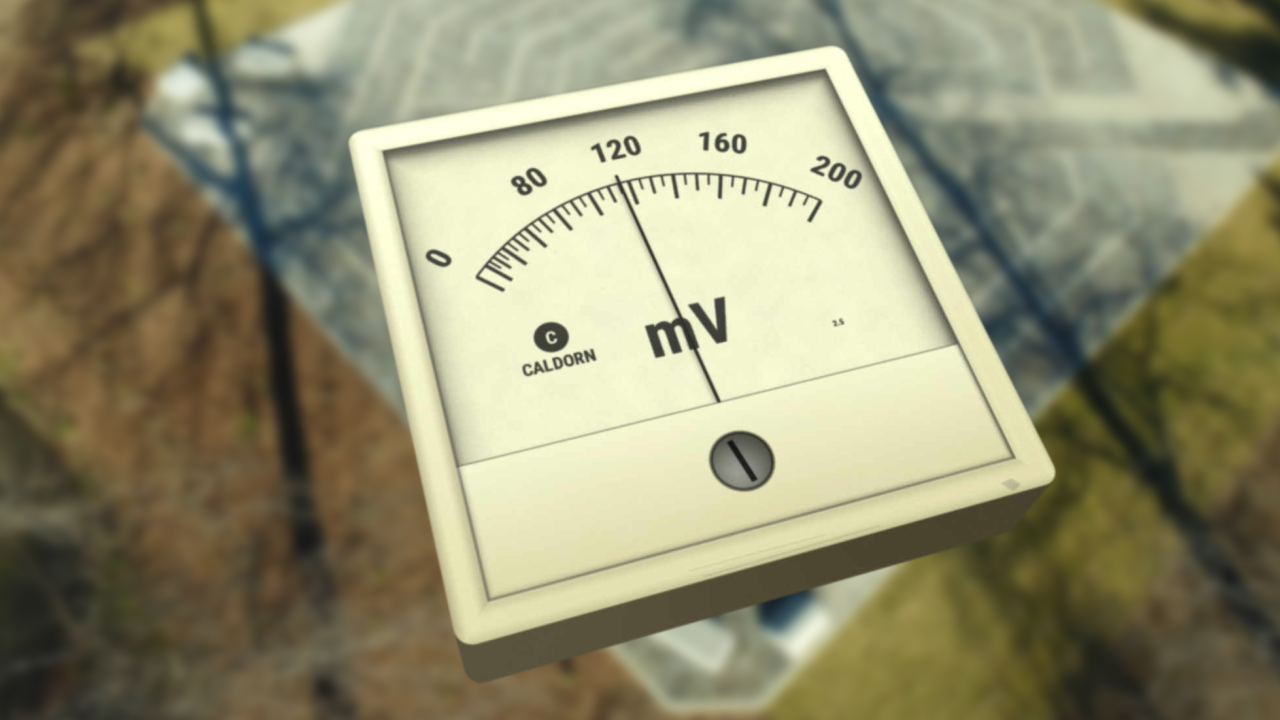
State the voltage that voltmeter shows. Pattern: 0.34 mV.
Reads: 115 mV
